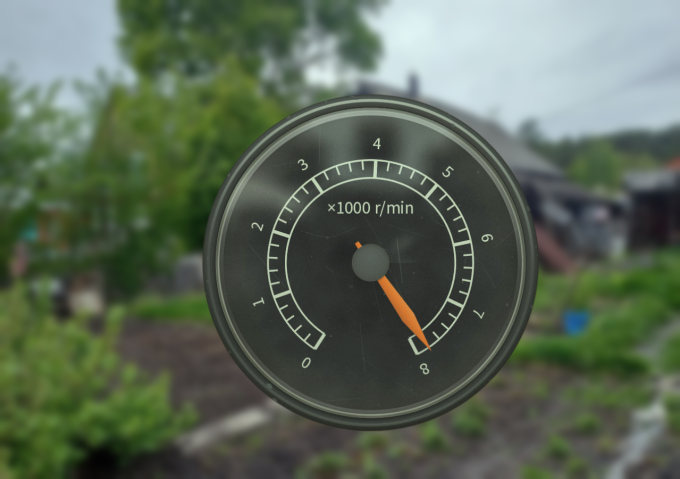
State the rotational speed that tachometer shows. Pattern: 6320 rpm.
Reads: 7800 rpm
